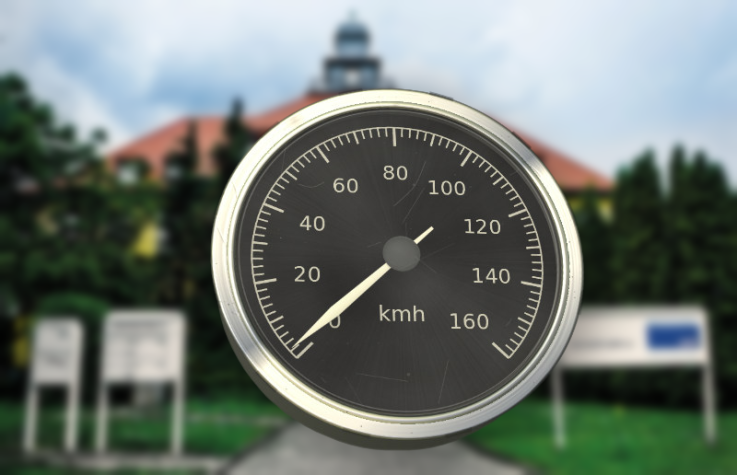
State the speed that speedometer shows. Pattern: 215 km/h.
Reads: 2 km/h
